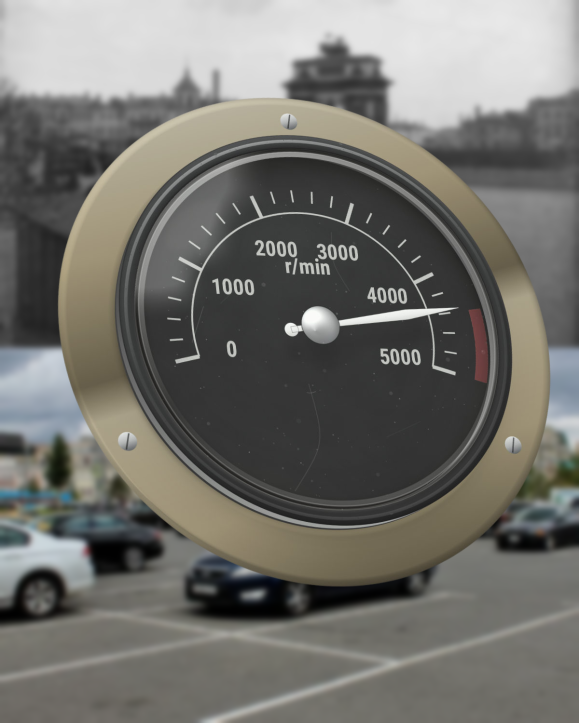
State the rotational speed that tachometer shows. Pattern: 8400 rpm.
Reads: 4400 rpm
